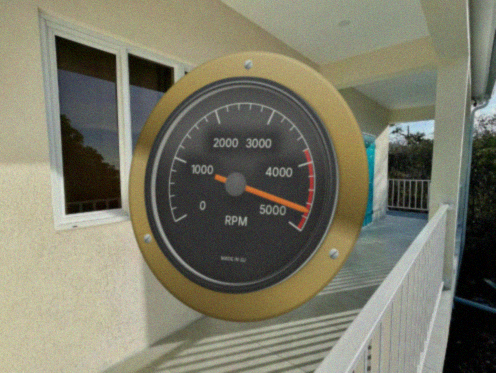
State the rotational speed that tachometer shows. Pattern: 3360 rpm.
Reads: 4700 rpm
